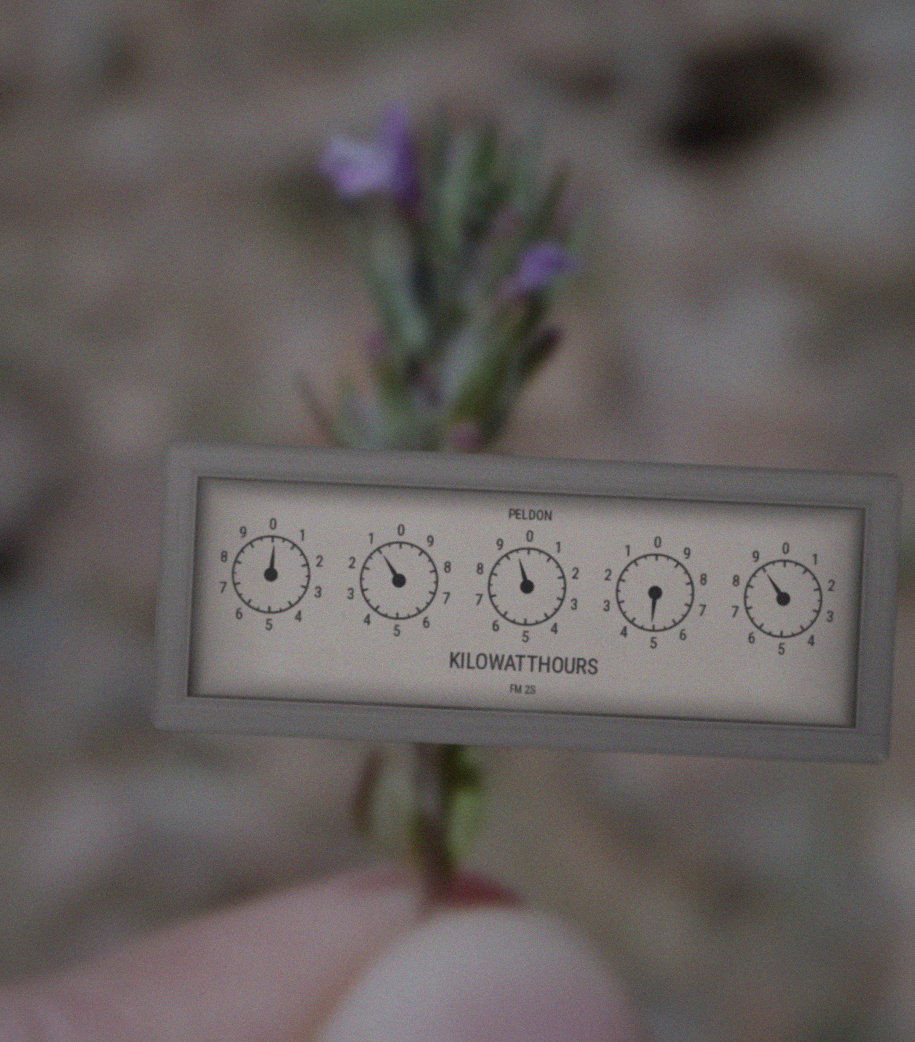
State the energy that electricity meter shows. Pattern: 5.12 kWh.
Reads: 949 kWh
